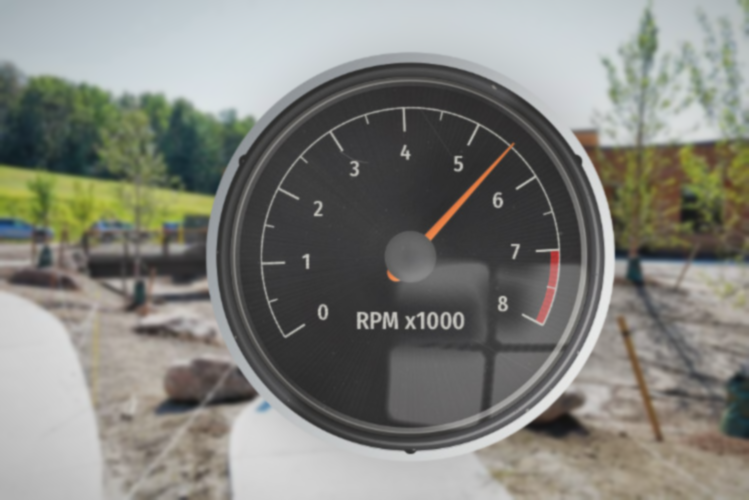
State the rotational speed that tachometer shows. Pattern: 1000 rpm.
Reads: 5500 rpm
